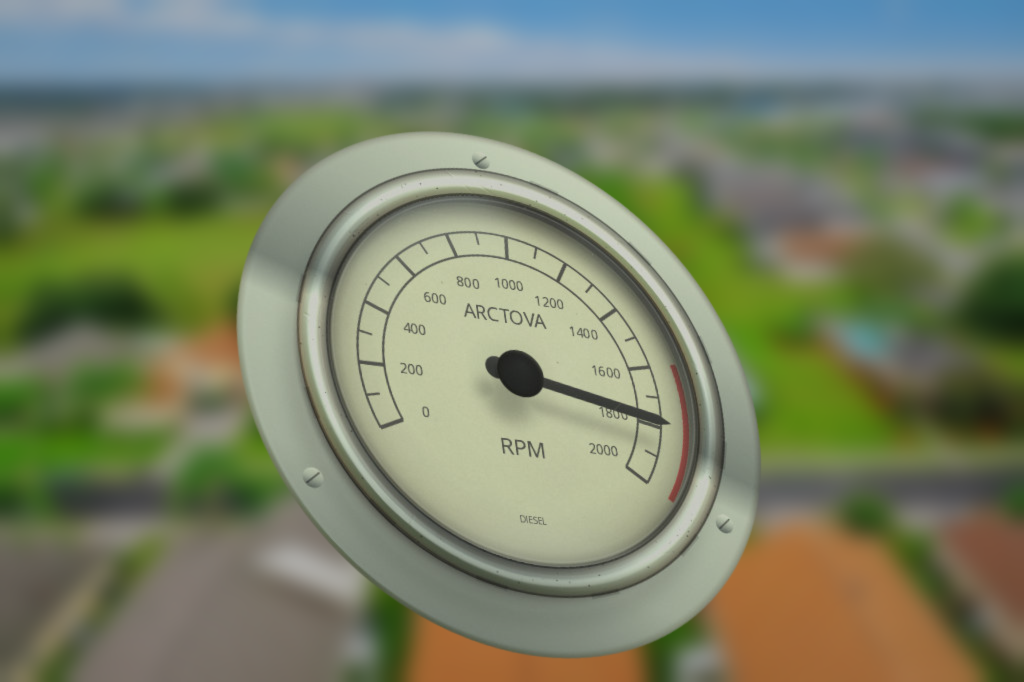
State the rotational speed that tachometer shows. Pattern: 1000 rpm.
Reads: 1800 rpm
